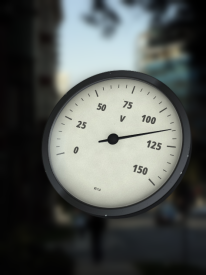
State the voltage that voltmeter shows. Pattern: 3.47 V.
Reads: 115 V
